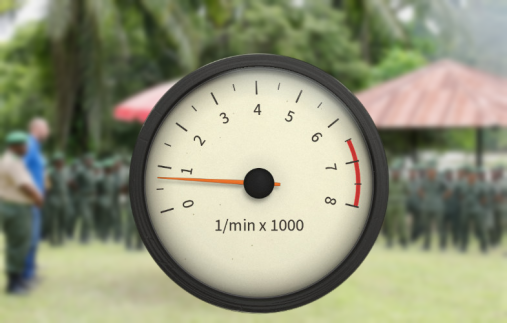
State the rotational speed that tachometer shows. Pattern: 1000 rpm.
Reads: 750 rpm
